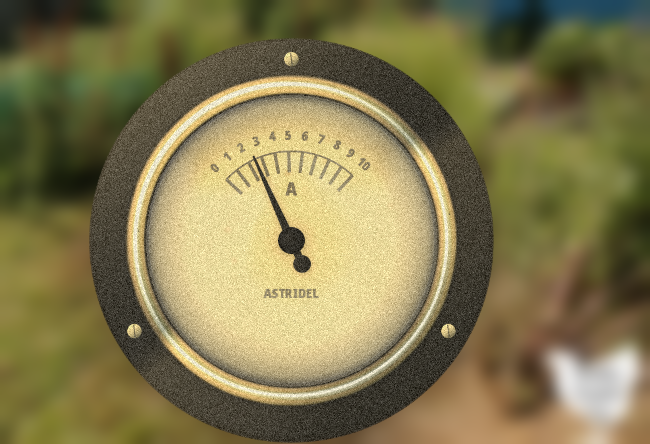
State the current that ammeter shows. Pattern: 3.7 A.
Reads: 2.5 A
